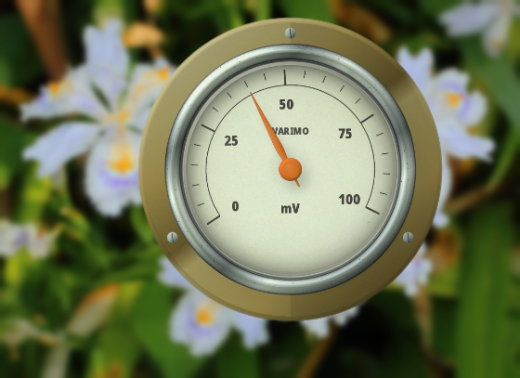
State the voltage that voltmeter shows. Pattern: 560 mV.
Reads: 40 mV
